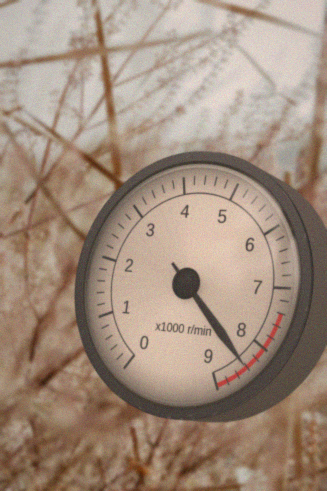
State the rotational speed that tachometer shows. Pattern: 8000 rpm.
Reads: 8400 rpm
